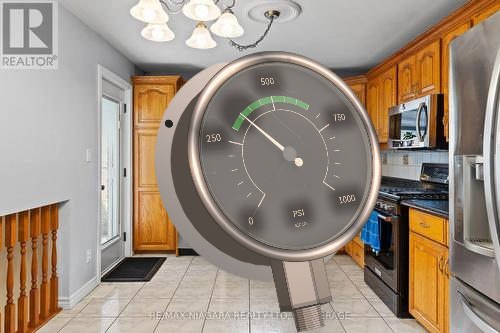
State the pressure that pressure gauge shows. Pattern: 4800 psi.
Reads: 350 psi
